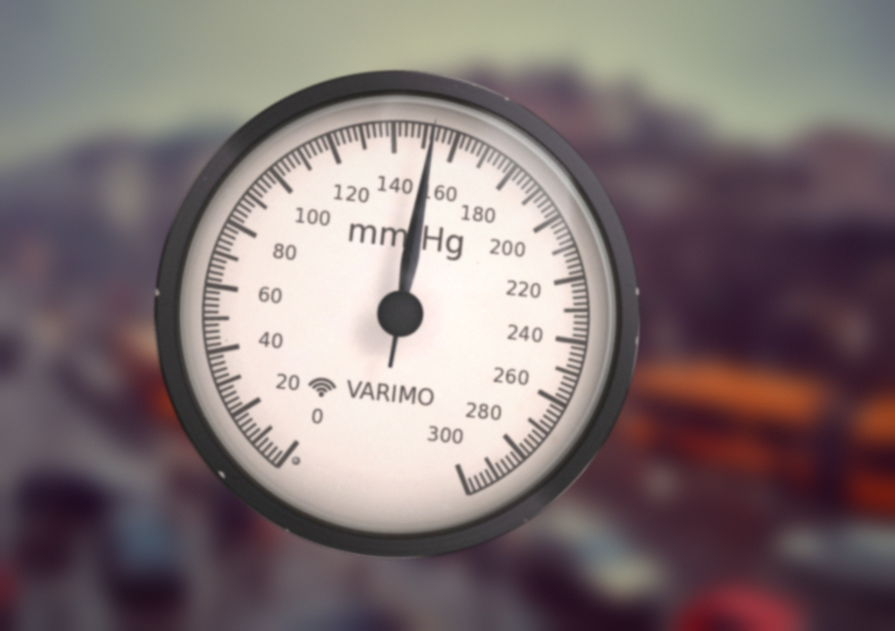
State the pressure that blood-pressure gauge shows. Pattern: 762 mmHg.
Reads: 152 mmHg
